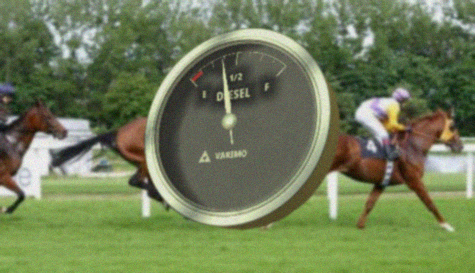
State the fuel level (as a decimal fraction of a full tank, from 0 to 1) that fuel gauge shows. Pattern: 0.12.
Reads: 0.375
